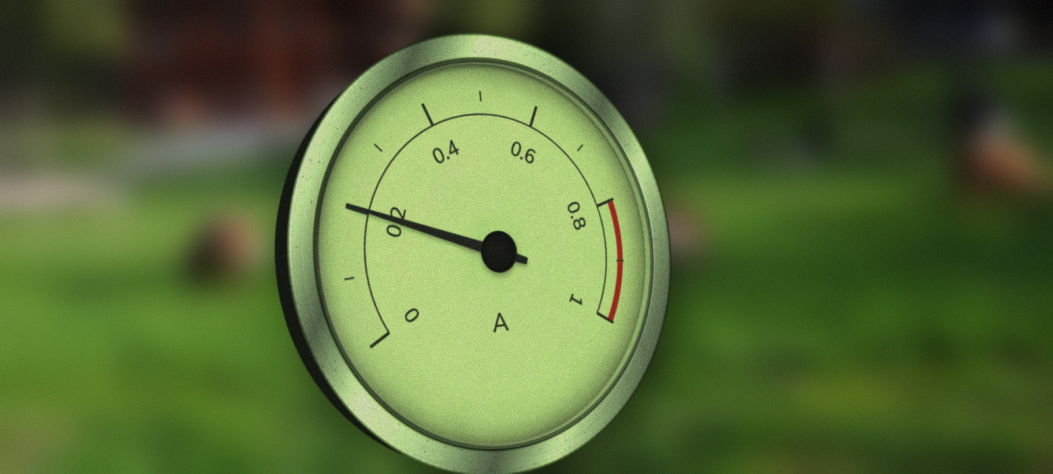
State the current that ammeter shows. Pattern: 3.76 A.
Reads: 0.2 A
